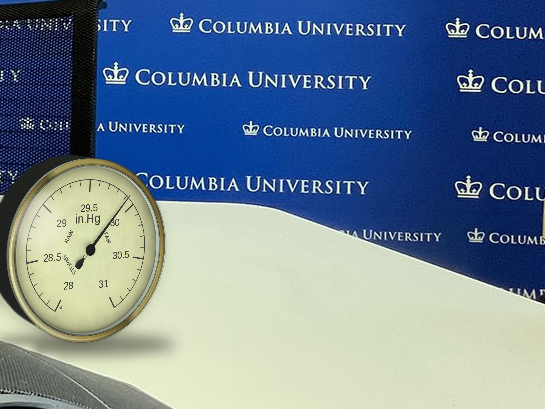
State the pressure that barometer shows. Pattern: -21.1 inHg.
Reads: 29.9 inHg
